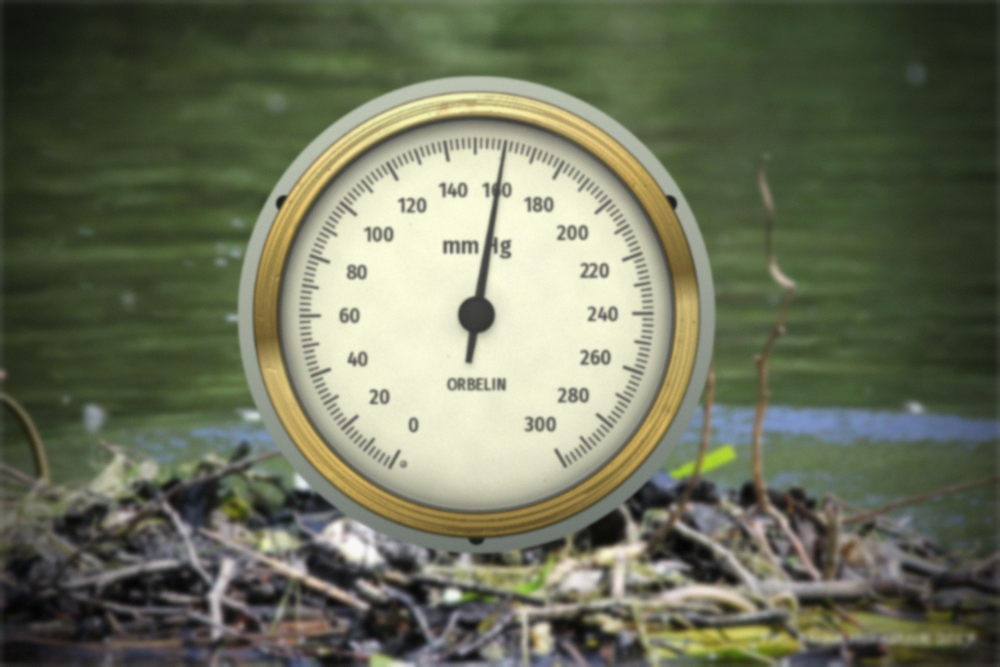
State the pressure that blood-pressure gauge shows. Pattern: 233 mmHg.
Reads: 160 mmHg
